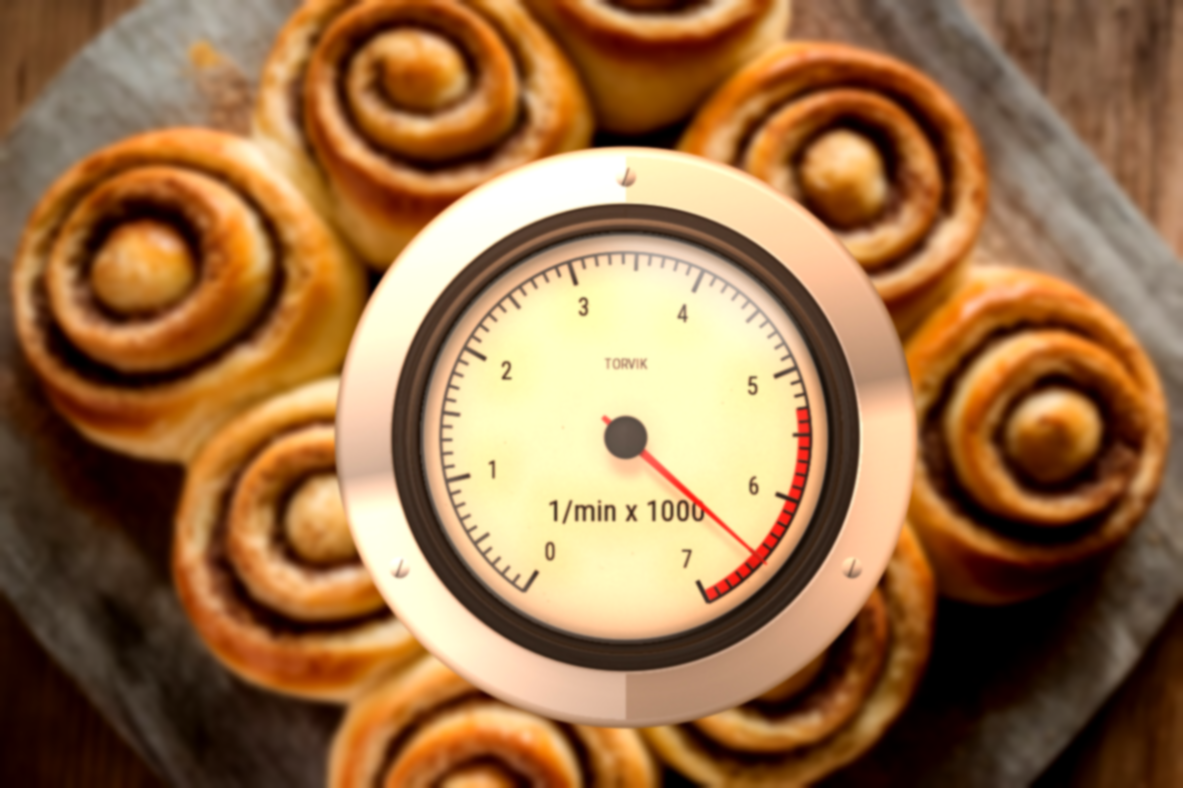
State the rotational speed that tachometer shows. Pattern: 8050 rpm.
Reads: 6500 rpm
